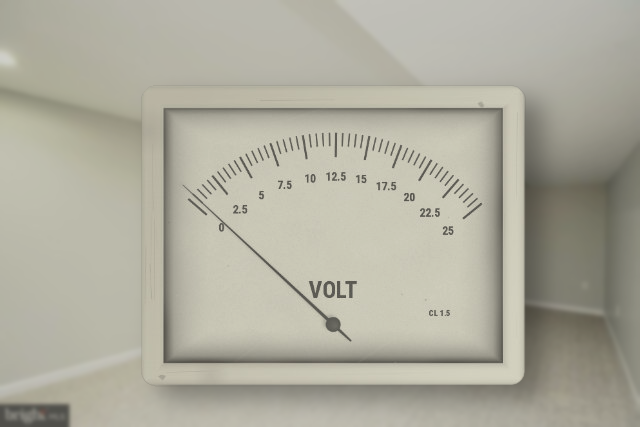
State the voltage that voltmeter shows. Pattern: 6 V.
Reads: 0.5 V
